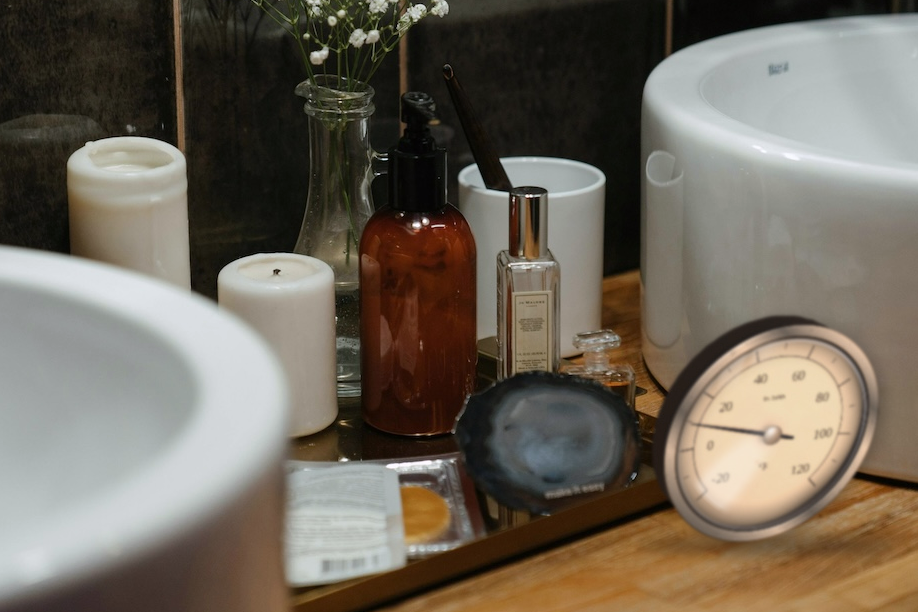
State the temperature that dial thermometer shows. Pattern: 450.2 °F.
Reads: 10 °F
